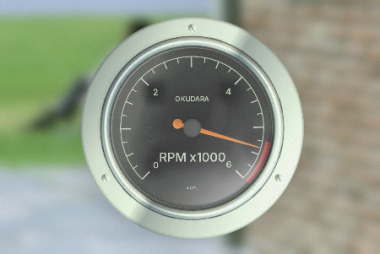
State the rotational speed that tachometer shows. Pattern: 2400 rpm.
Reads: 5375 rpm
